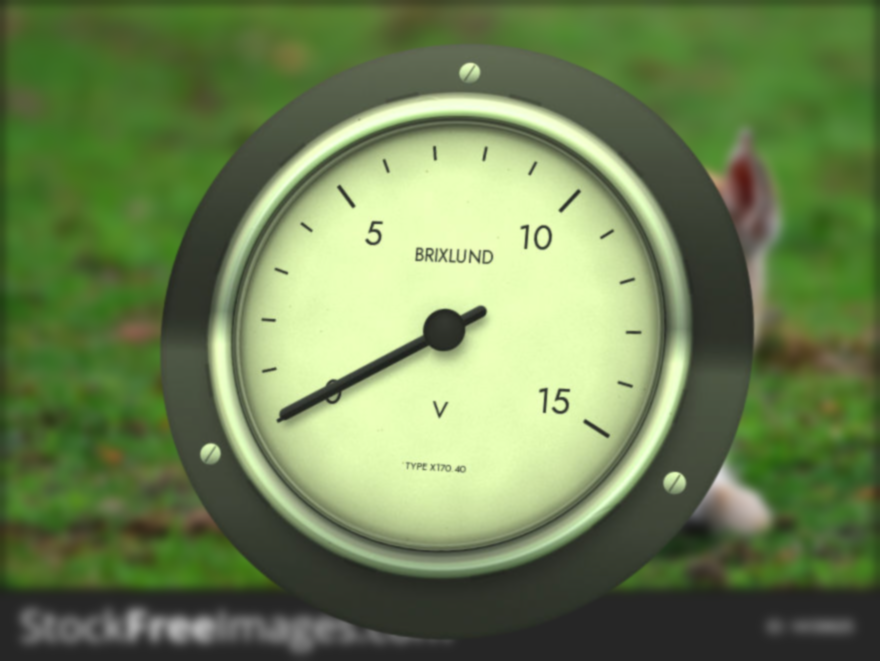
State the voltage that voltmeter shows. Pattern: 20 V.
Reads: 0 V
